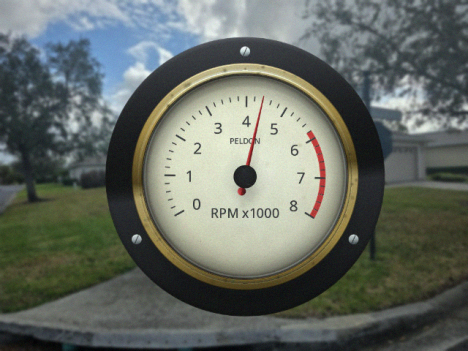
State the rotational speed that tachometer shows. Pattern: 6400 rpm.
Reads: 4400 rpm
